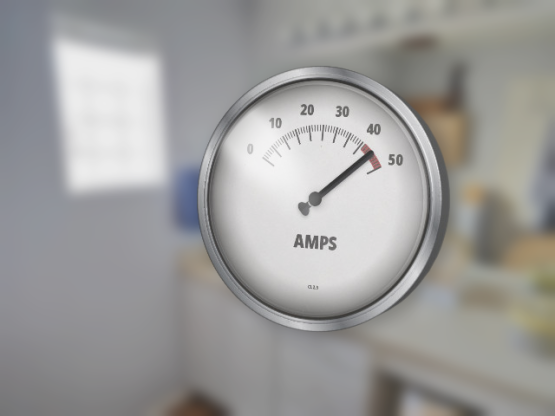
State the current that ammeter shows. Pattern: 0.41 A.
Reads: 45 A
